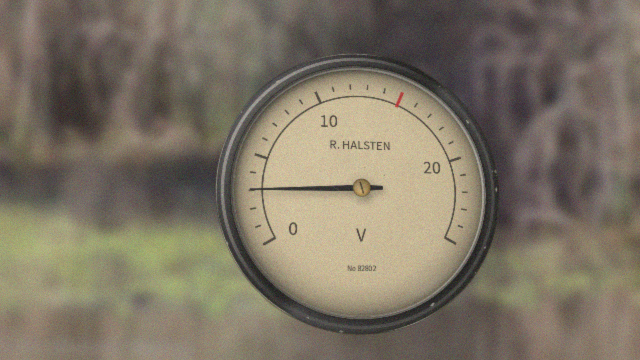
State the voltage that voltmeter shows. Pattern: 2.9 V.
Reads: 3 V
